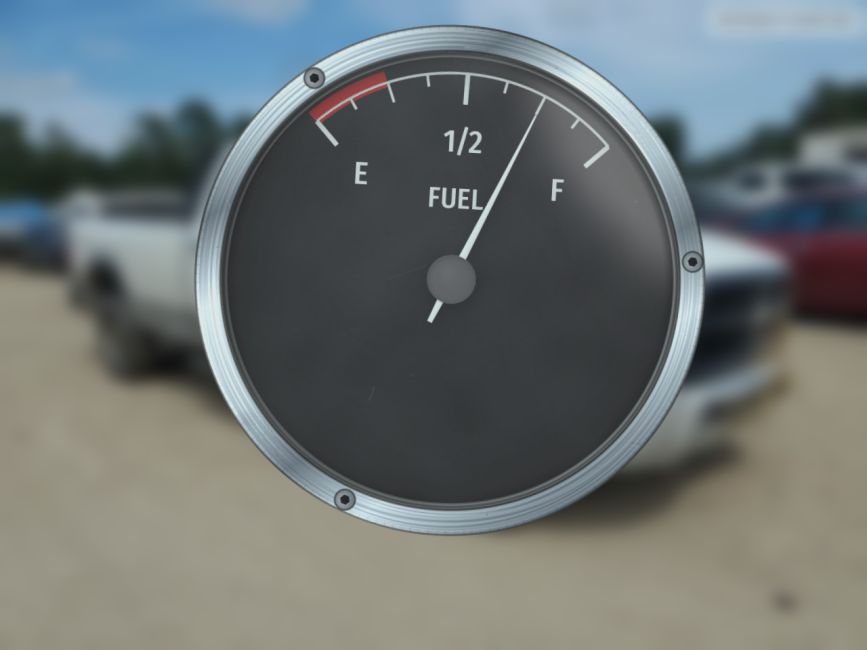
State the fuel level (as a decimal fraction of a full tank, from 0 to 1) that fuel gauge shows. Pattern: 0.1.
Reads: 0.75
